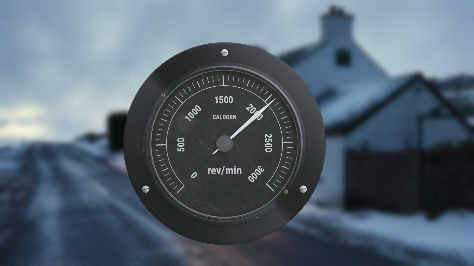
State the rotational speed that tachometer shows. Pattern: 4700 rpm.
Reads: 2050 rpm
